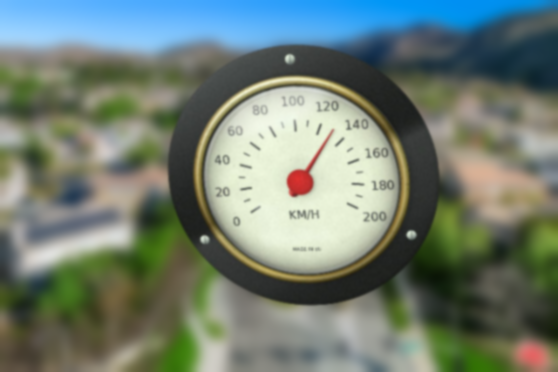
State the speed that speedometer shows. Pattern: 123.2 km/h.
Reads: 130 km/h
